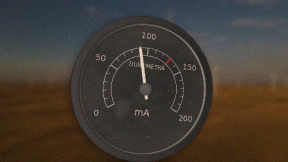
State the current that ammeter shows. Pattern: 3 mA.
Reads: 90 mA
